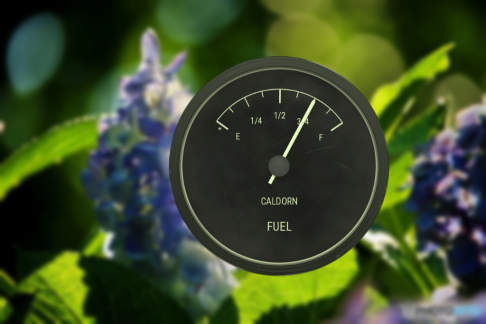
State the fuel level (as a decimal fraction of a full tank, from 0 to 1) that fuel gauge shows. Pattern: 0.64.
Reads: 0.75
